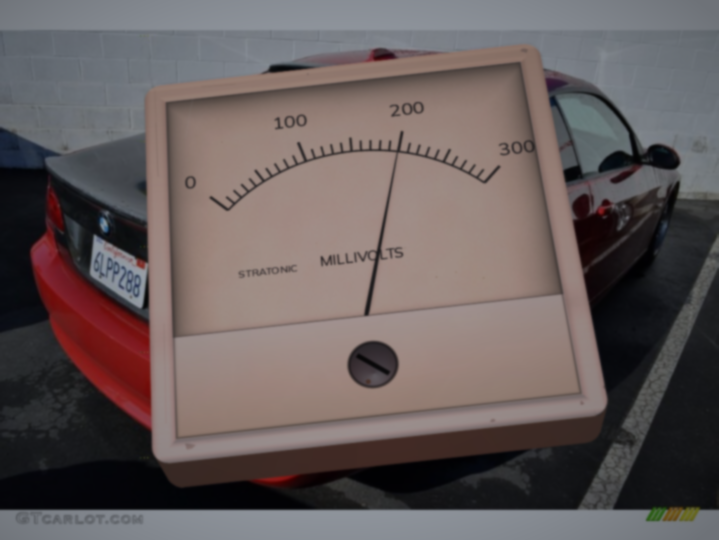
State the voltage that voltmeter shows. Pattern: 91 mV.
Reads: 200 mV
